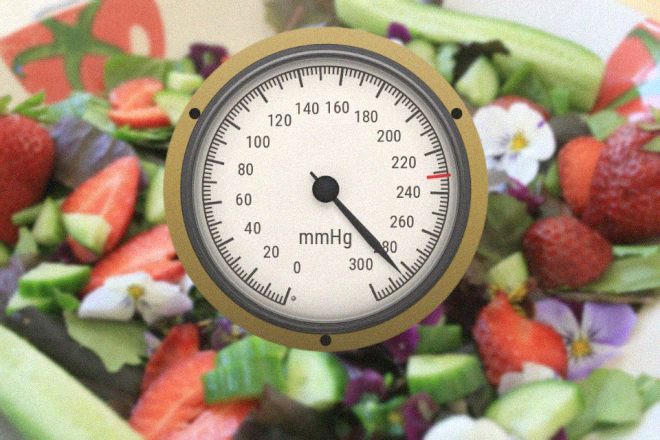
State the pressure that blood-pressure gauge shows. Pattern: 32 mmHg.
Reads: 284 mmHg
